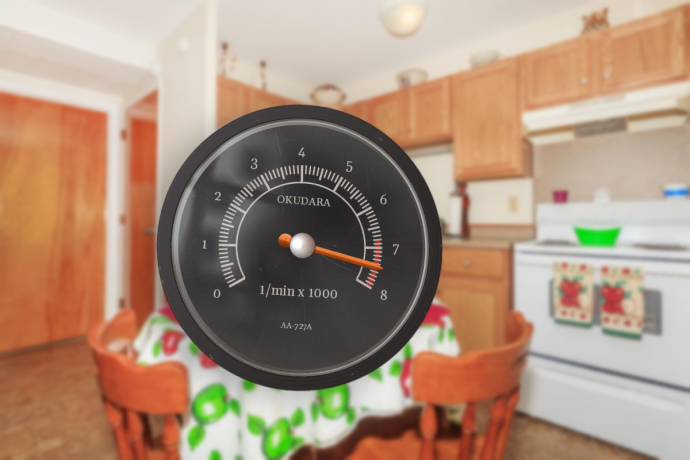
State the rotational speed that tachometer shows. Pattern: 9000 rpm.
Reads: 7500 rpm
